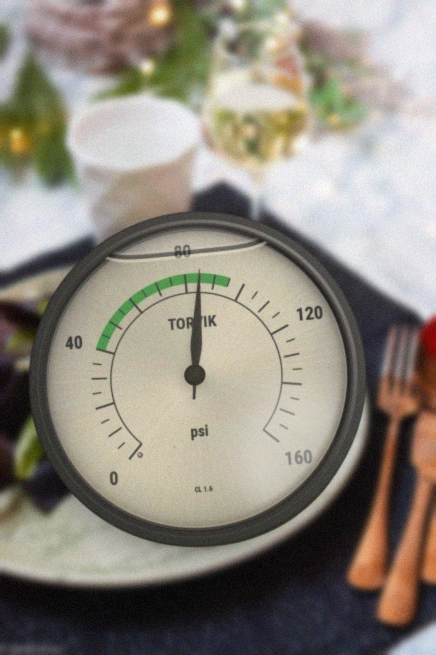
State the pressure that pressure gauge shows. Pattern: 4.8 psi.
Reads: 85 psi
